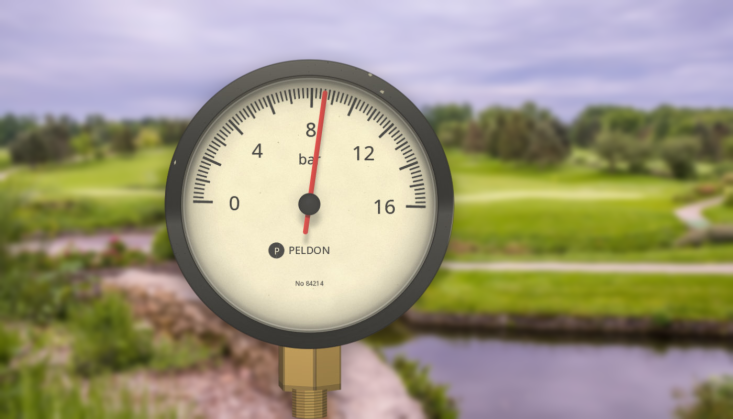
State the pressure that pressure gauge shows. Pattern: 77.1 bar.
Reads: 8.6 bar
